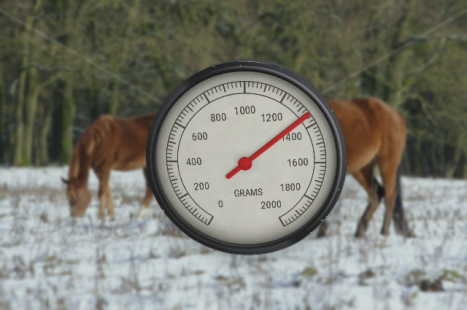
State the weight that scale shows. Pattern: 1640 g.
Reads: 1340 g
